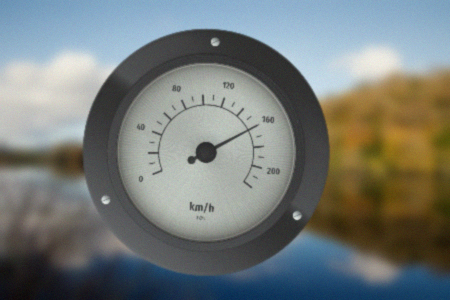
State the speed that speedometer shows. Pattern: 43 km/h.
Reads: 160 km/h
